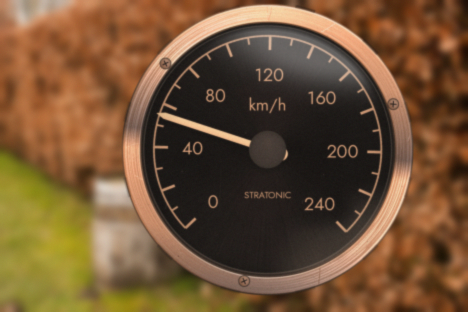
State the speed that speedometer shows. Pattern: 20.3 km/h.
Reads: 55 km/h
